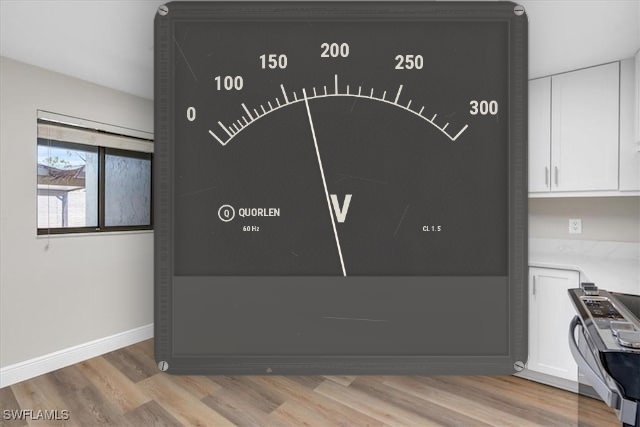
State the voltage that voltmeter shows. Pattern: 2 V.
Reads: 170 V
